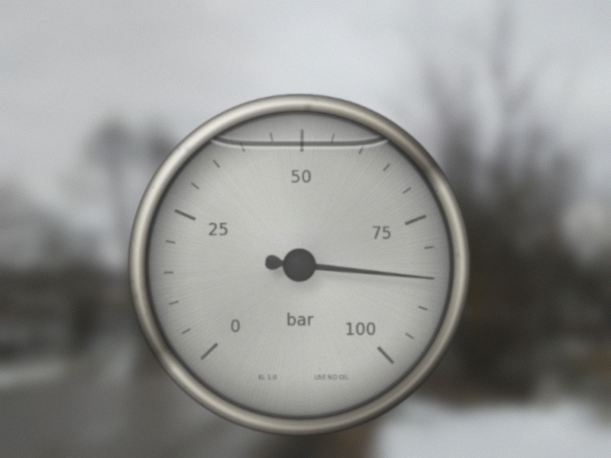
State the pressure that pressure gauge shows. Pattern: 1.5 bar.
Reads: 85 bar
